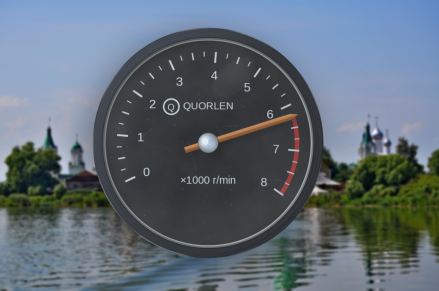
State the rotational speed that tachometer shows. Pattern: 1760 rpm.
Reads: 6250 rpm
